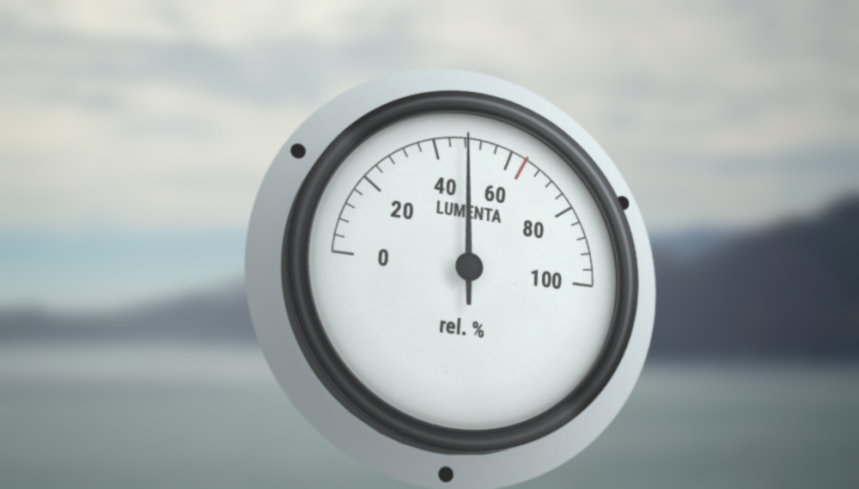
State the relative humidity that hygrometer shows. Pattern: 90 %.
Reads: 48 %
